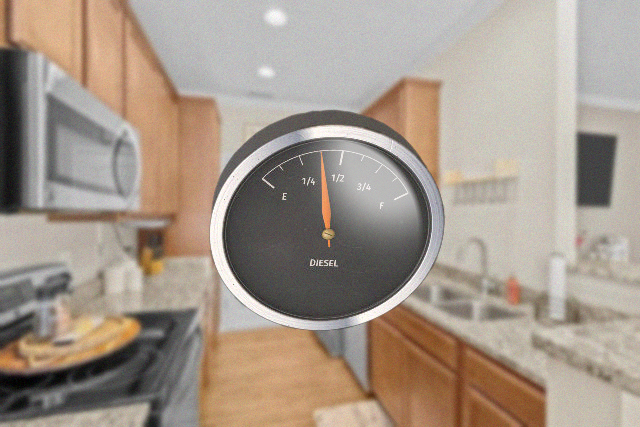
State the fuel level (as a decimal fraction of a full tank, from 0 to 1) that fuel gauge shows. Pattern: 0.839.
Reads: 0.375
